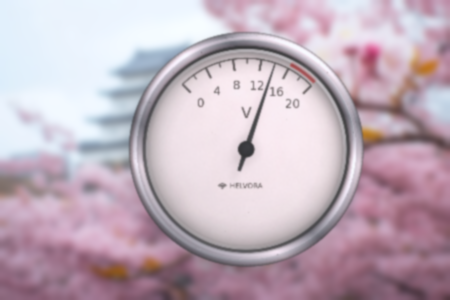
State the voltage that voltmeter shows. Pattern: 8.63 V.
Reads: 14 V
